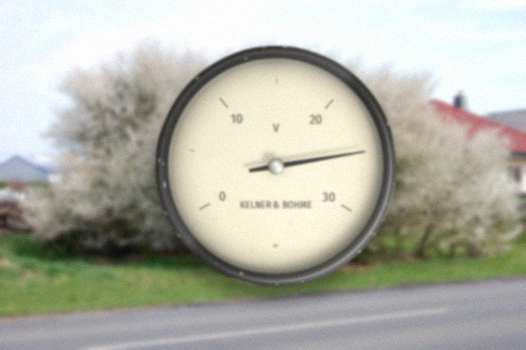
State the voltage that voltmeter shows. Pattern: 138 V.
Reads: 25 V
